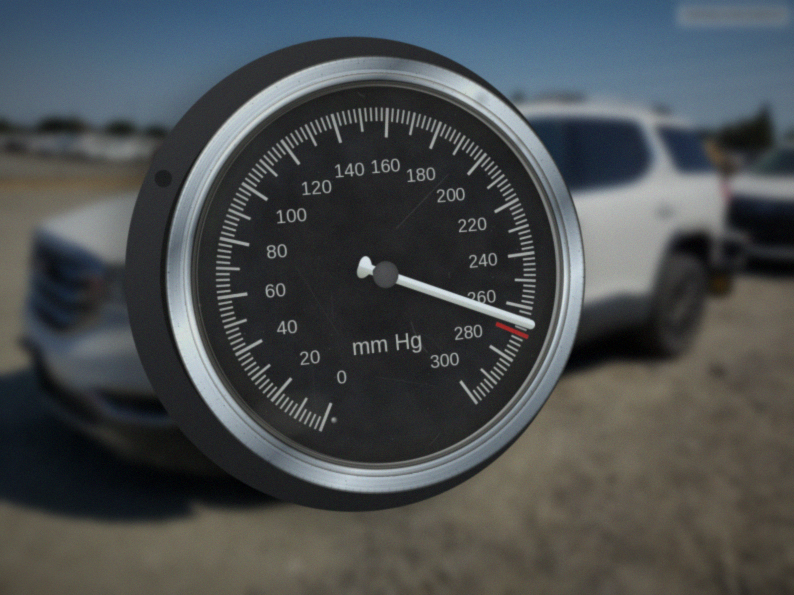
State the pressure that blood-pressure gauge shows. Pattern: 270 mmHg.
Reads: 266 mmHg
